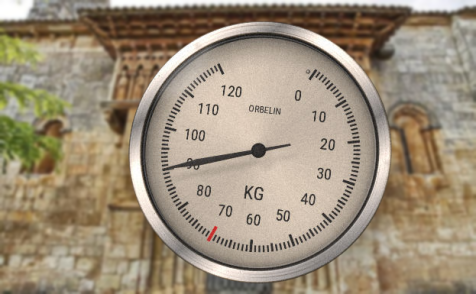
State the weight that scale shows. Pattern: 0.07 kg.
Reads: 90 kg
